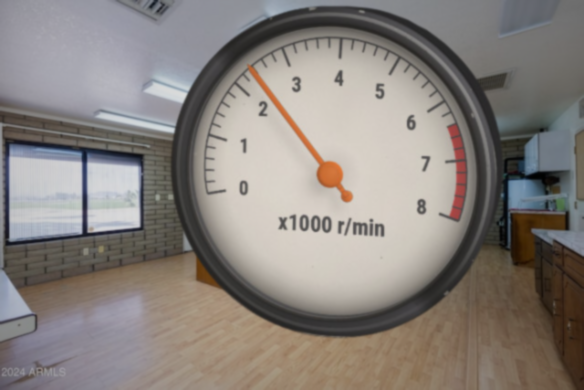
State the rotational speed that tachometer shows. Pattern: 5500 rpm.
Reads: 2400 rpm
